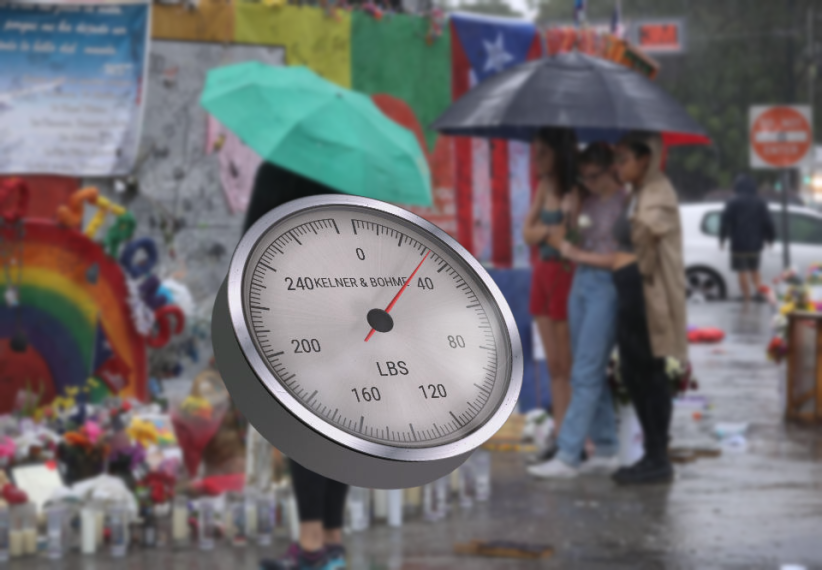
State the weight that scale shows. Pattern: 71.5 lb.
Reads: 32 lb
